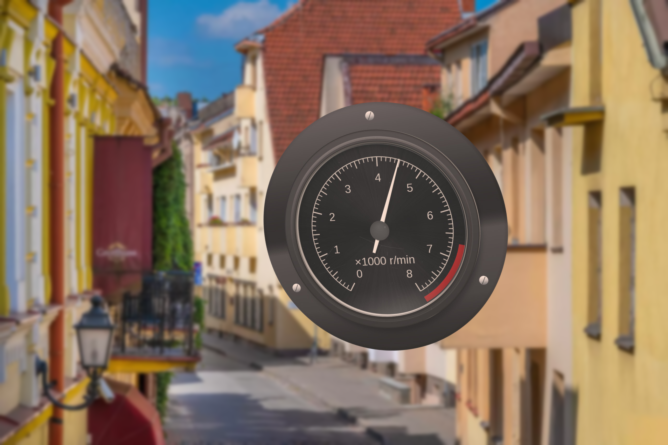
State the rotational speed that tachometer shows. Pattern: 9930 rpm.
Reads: 4500 rpm
